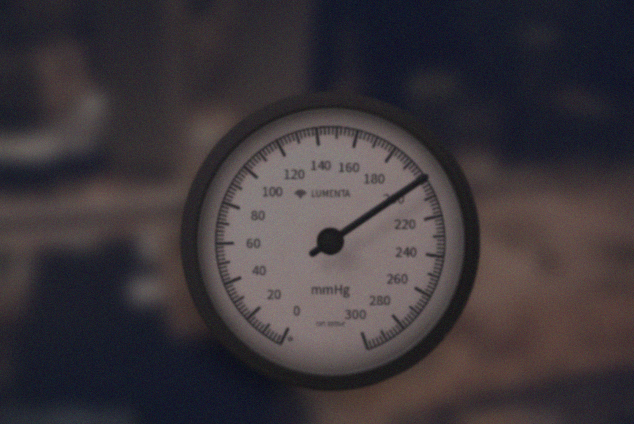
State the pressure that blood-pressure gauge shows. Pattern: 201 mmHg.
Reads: 200 mmHg
